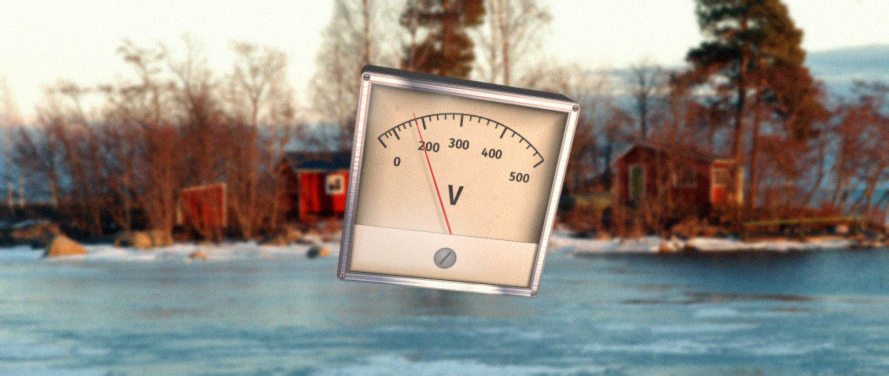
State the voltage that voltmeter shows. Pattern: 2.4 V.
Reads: 180 V
